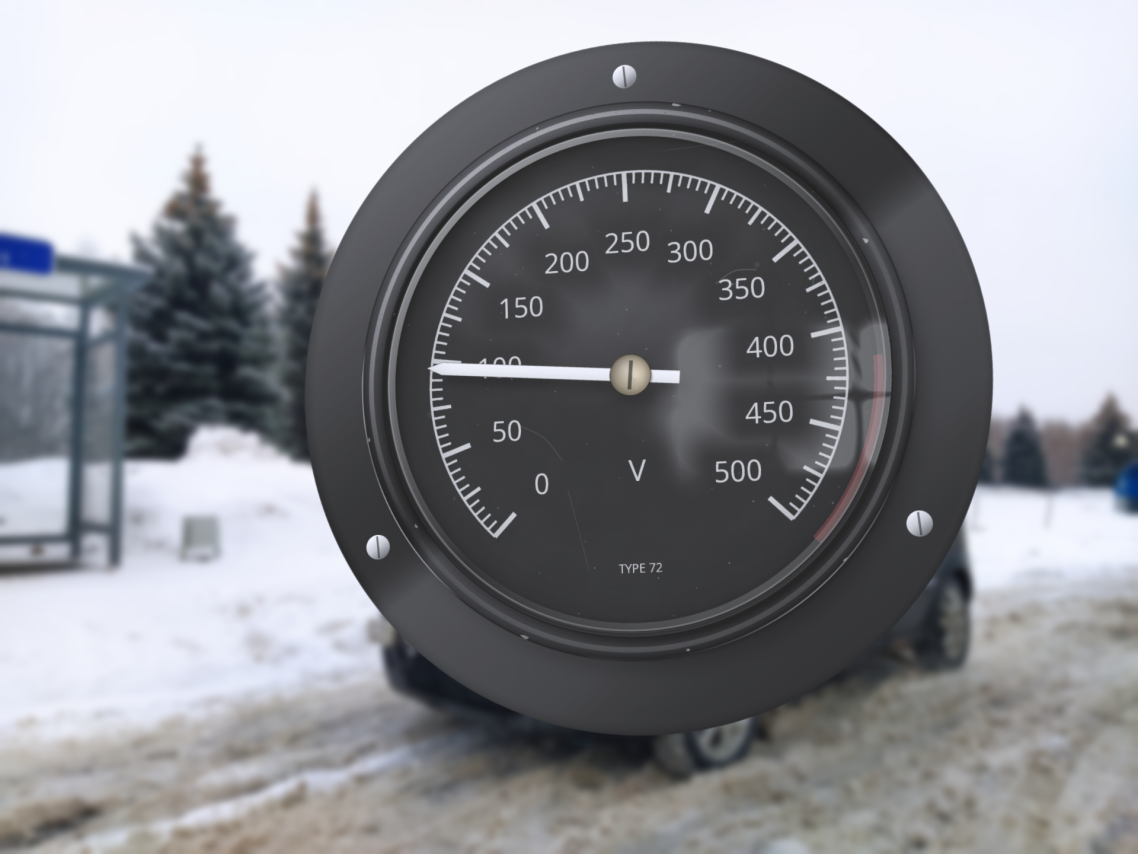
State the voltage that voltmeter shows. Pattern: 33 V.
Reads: 95 V
